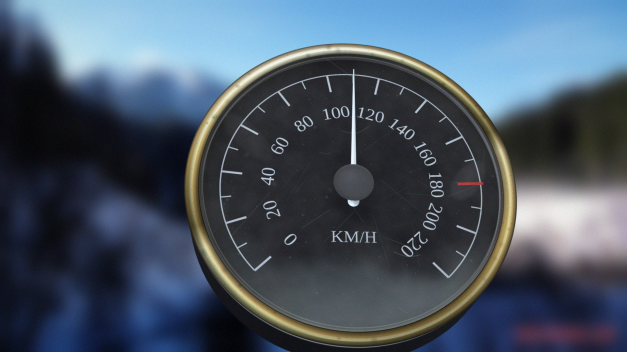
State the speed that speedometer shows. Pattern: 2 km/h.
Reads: 110 km/h
